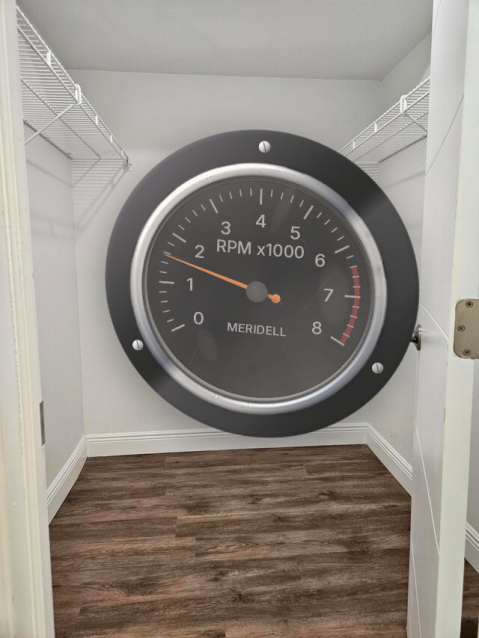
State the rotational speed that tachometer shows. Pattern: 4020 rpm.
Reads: 1600 rpm
